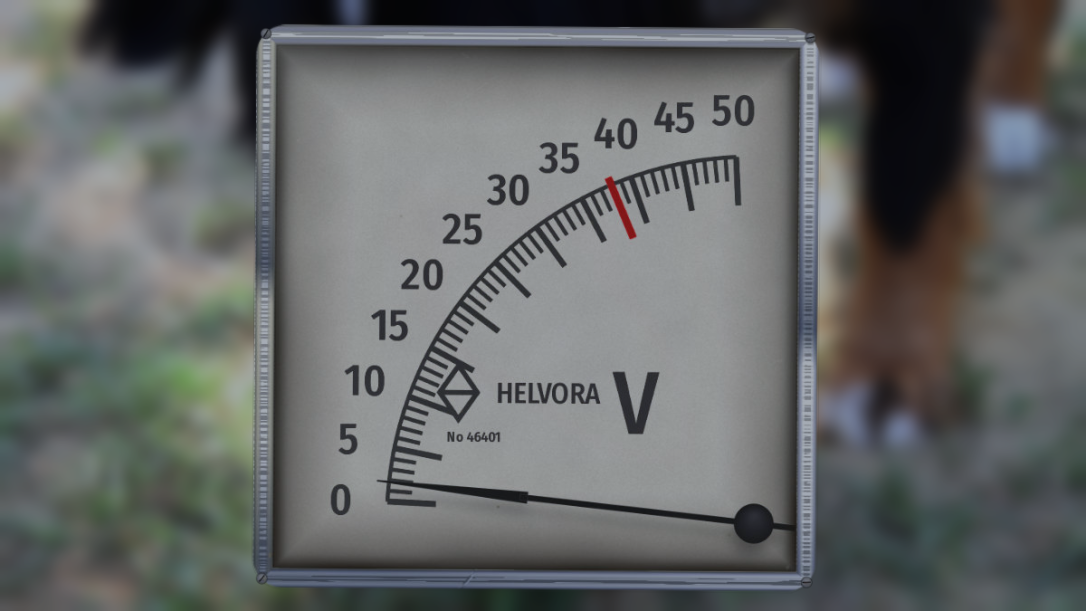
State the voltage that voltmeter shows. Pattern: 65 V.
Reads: 2 V
